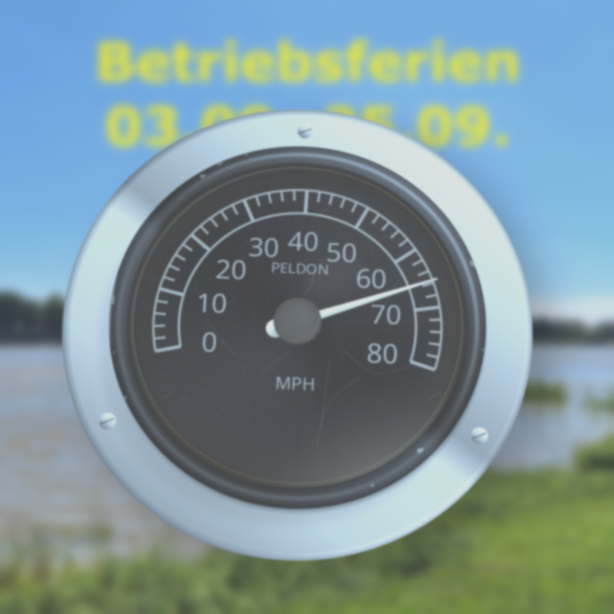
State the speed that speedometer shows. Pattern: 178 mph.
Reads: 66 mph
